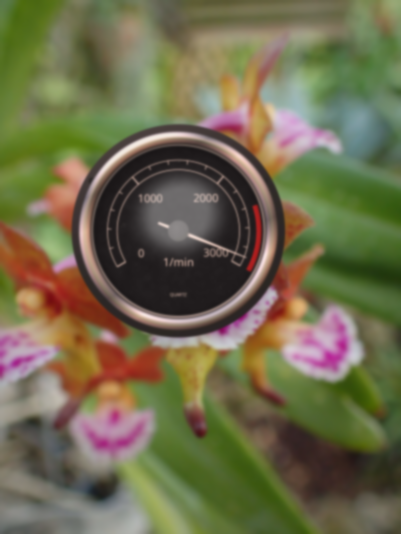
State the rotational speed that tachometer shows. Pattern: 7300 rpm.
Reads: 2900 rpm
